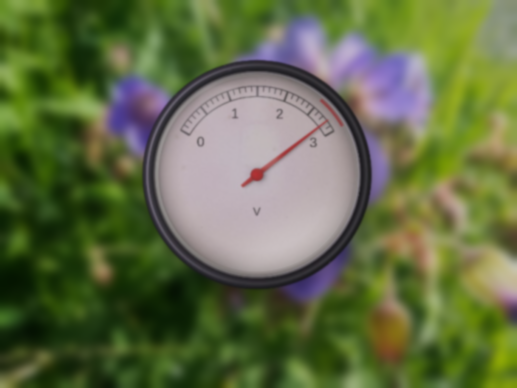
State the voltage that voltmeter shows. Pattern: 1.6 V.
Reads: 2.8 V
